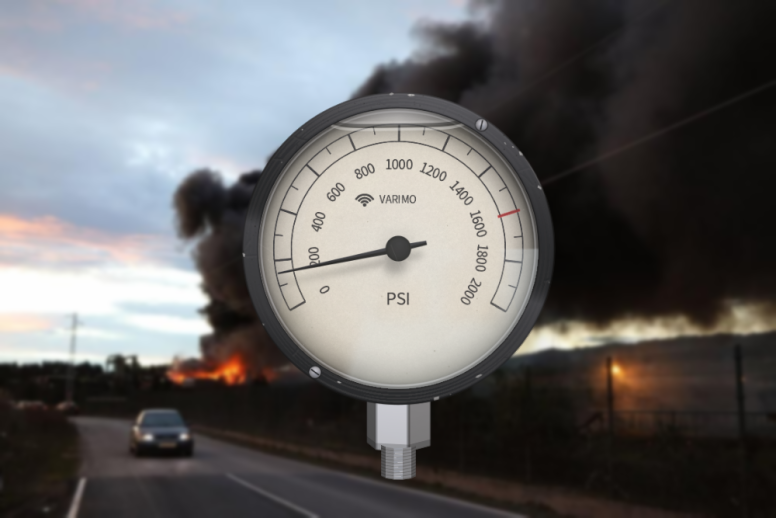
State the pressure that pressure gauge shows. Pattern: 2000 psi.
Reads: 150 psi
